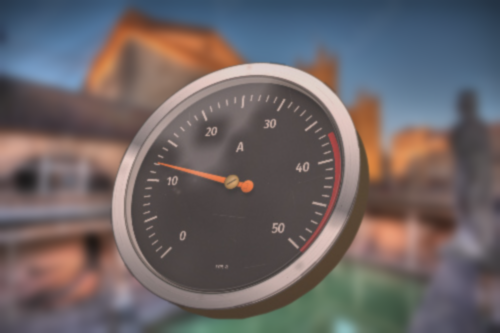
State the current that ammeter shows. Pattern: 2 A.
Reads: 12 A
